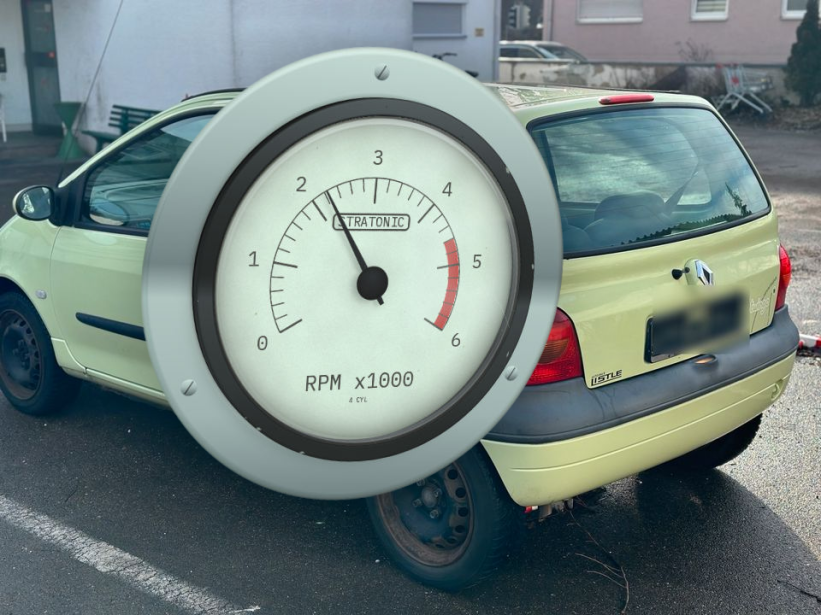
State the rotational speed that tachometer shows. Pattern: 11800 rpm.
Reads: 2200 rpm
